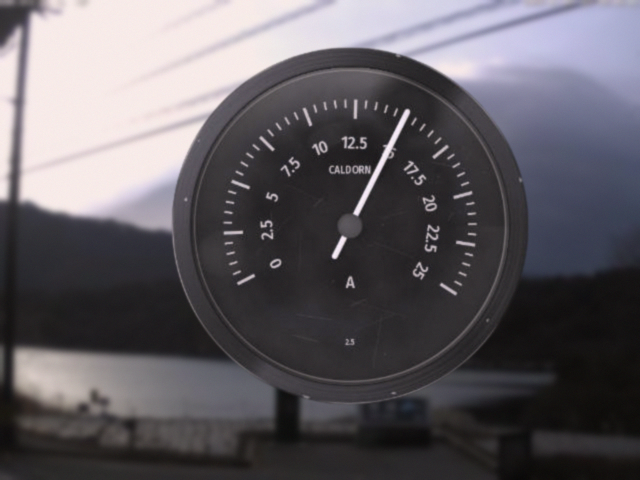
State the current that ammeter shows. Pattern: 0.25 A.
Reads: 15 A
